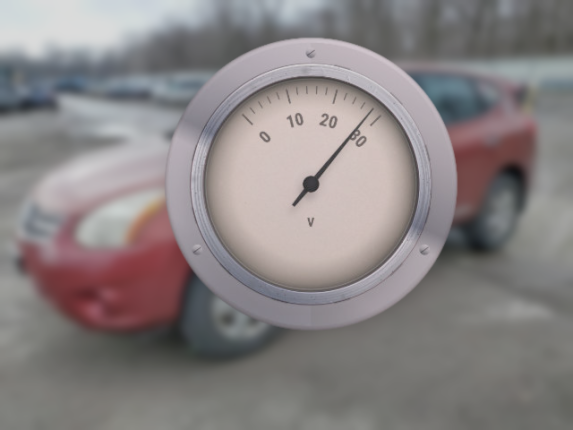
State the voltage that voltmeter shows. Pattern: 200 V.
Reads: 28 V
